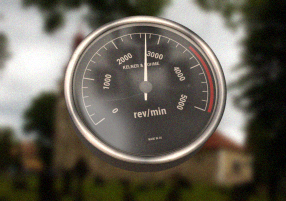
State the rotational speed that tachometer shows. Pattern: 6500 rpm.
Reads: 2700 rpm
